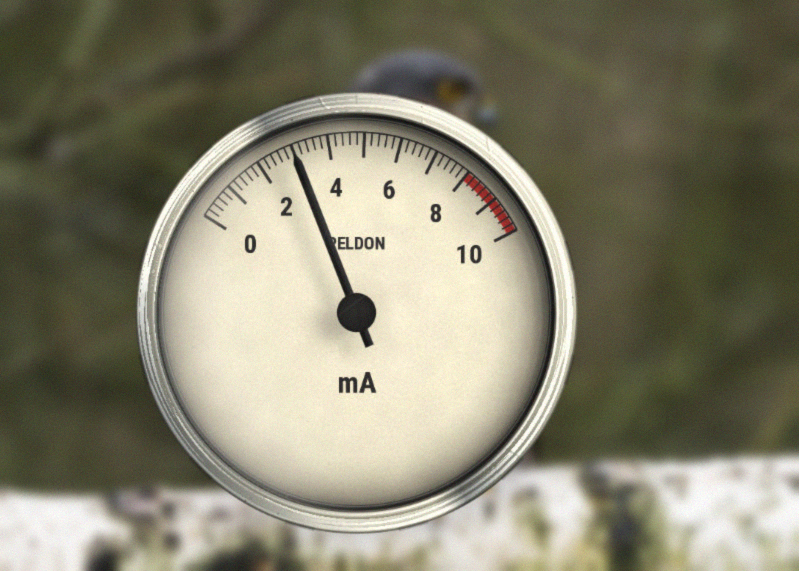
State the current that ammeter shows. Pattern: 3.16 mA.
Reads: 3 mA
